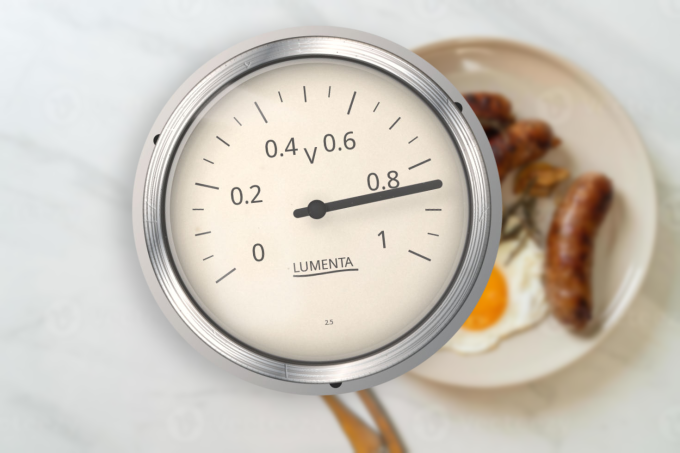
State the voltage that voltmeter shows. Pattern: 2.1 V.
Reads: 0.85 V
